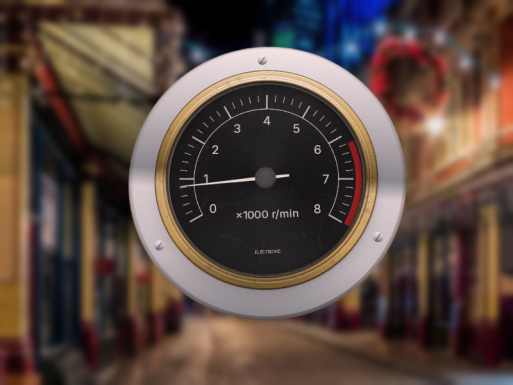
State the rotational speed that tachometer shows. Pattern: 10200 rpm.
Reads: 800 rpm
